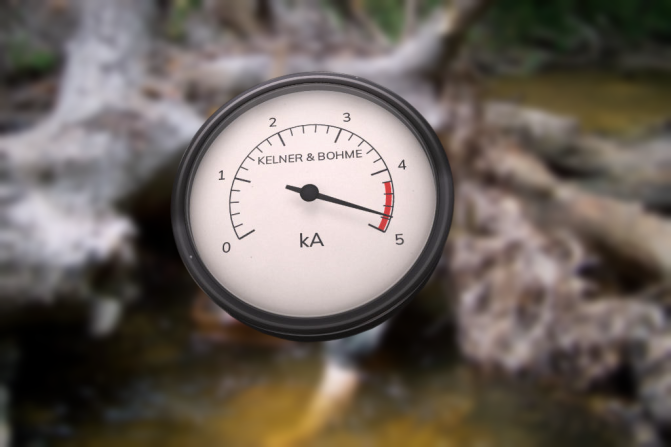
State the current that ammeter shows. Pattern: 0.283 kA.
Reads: 4.8 kA
